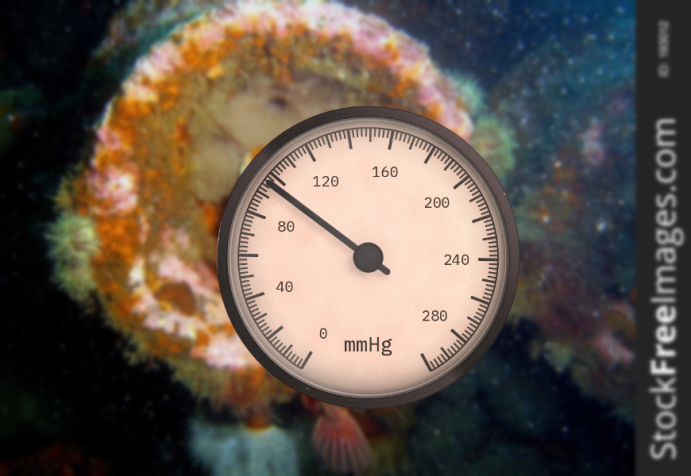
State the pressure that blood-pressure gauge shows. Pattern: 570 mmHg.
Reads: 96 mmHg
